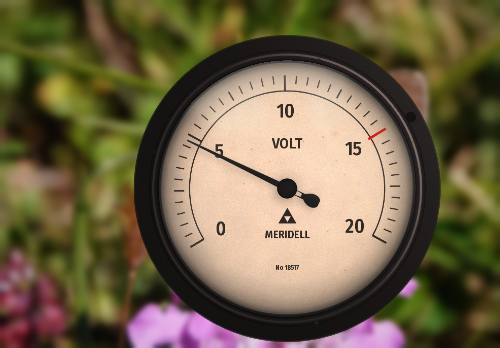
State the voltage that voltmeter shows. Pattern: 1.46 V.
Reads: 4.75 V
